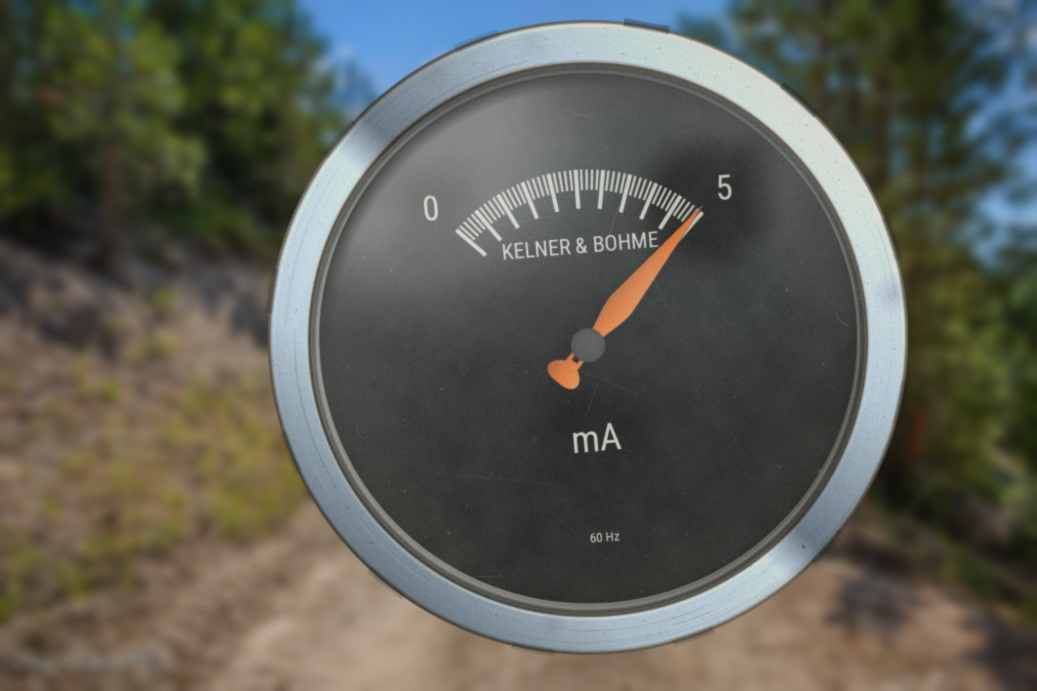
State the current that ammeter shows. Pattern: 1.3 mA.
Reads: 4.9 mA
